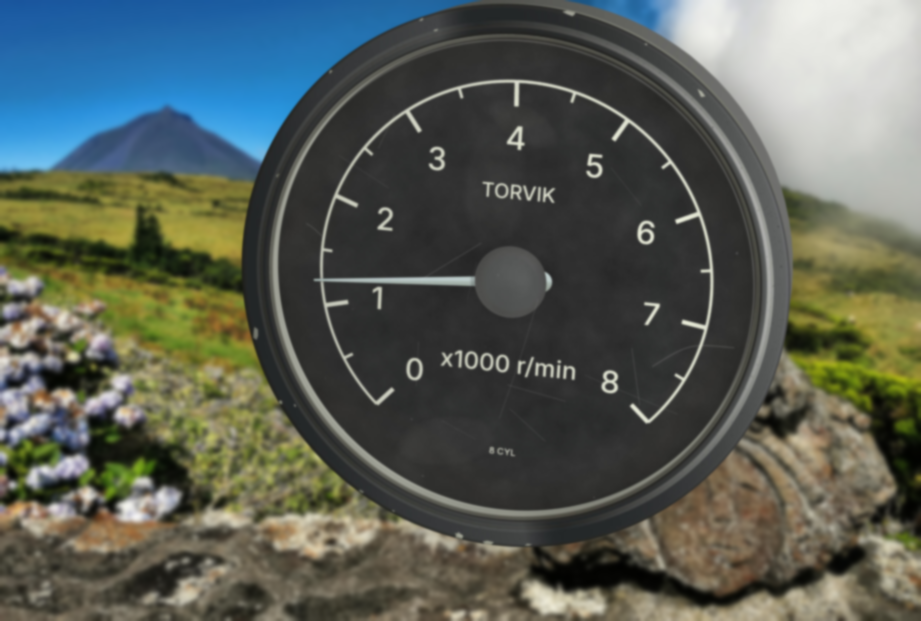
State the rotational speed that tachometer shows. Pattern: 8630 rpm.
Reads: 1250 rpm
